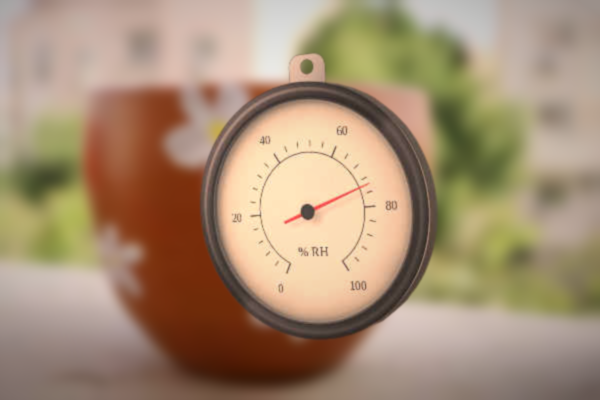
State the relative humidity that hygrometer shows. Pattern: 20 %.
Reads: 74 %
